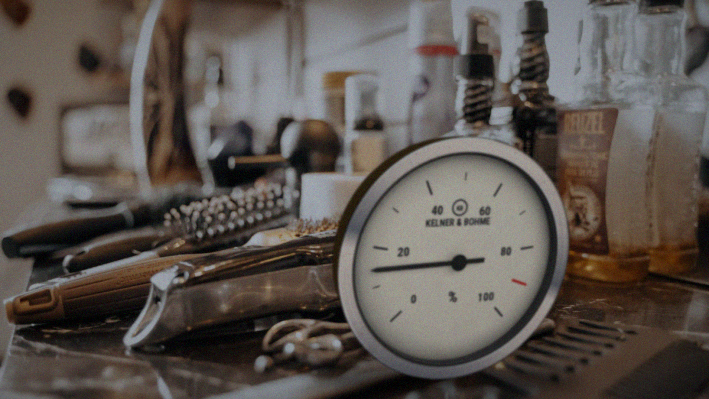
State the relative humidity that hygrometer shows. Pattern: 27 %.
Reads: 15 %
